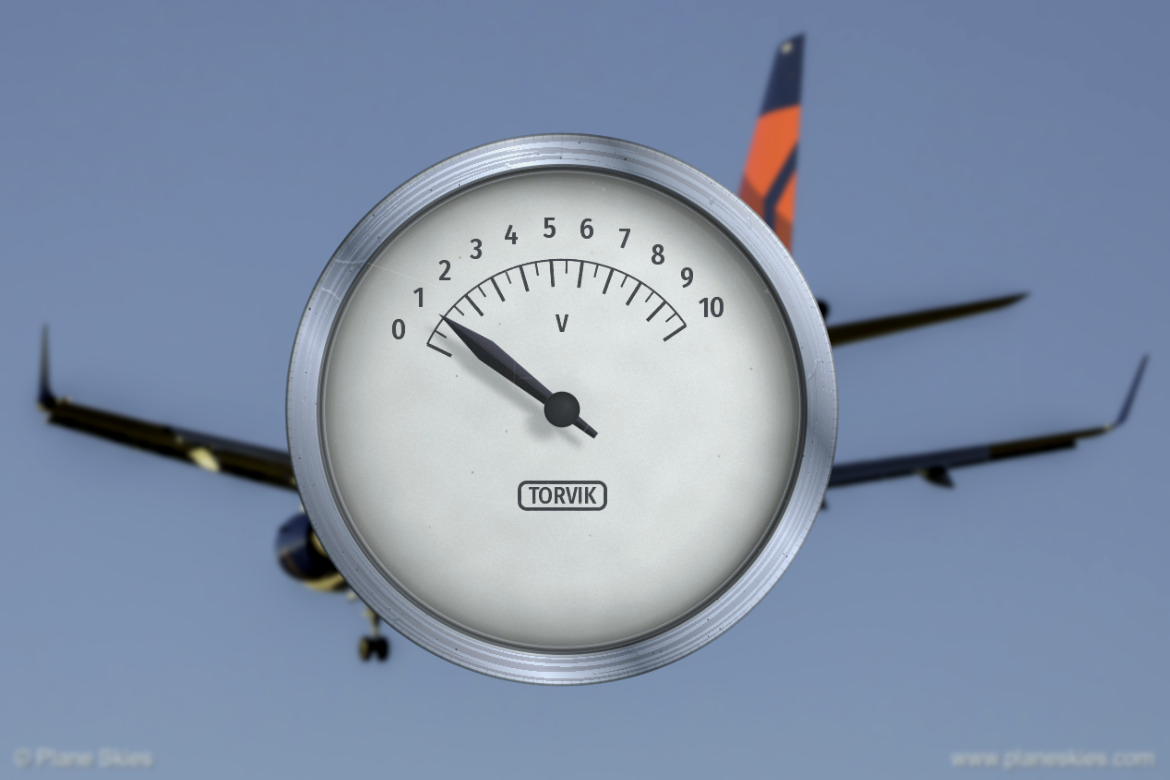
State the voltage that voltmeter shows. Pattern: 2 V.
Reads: 1 V
